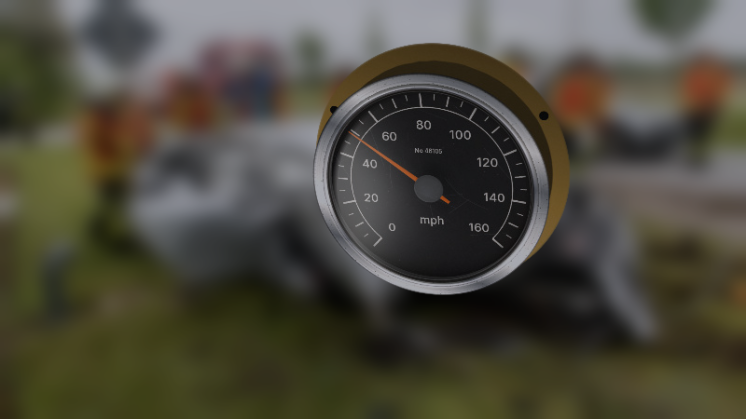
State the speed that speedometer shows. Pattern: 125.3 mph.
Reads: 50 mph
